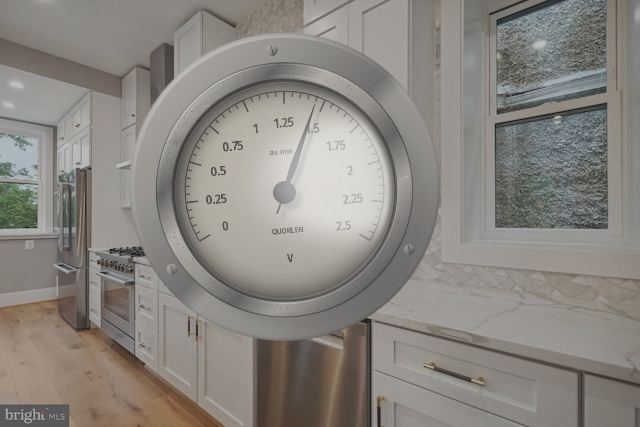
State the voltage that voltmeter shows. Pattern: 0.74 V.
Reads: 1.45 V
